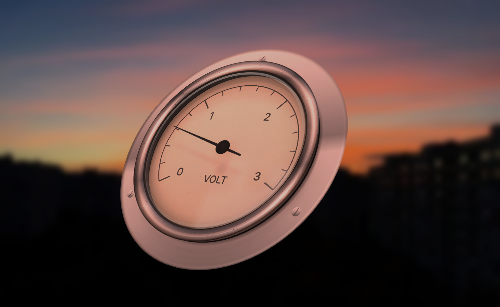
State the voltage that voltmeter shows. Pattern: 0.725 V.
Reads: 0.6 V
